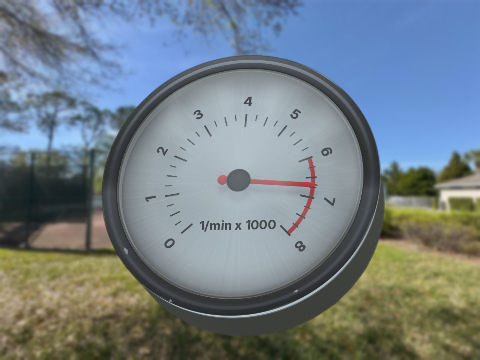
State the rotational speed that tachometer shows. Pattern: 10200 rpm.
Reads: 6750 rpm
